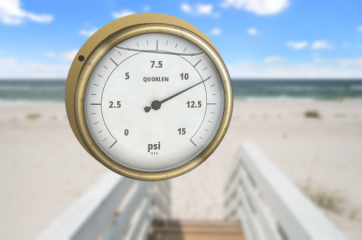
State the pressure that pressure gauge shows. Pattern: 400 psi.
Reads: 11 psi
